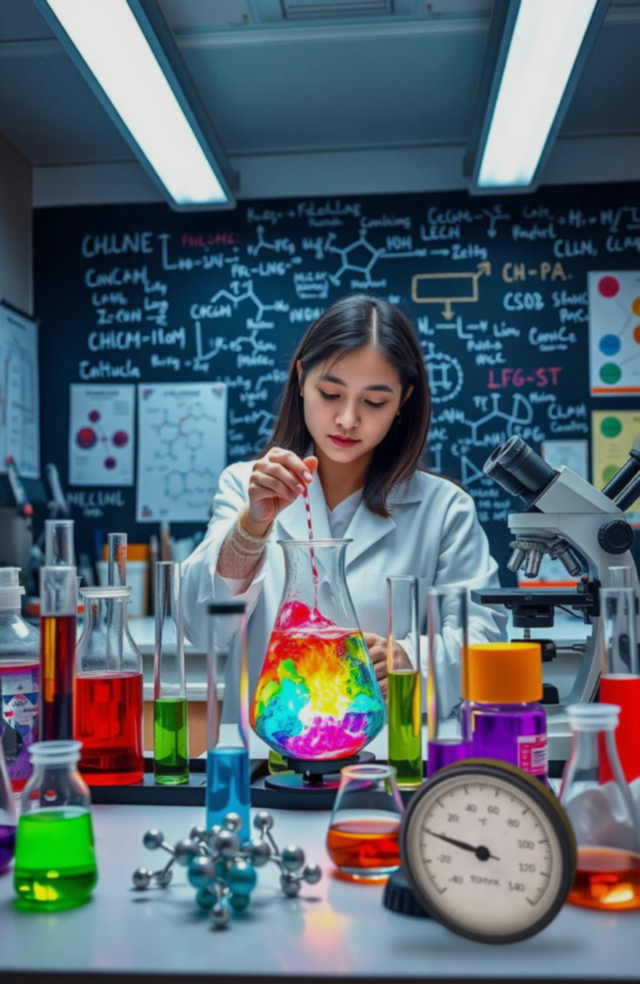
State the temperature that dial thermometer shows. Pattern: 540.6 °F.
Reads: 0 °F
